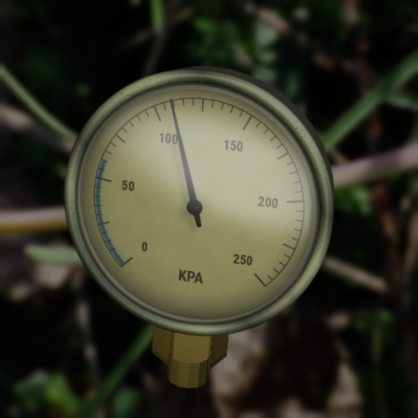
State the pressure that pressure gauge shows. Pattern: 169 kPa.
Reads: 110 kPa
